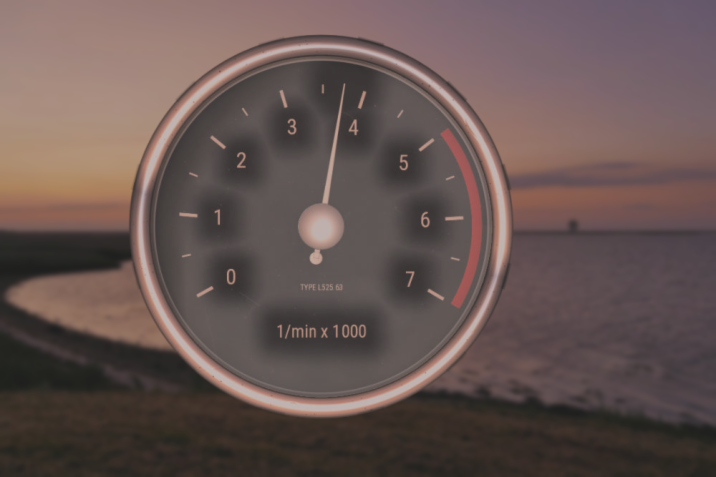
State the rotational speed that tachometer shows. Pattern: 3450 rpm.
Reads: 3750 rpm
